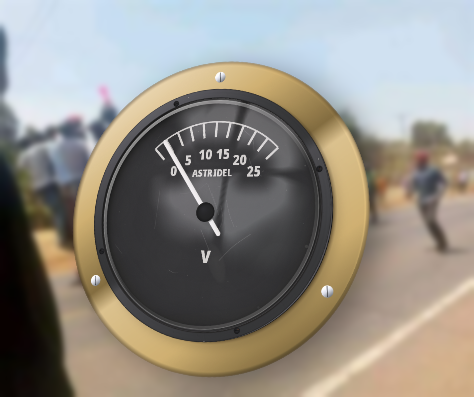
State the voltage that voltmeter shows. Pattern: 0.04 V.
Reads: 2.5 V
